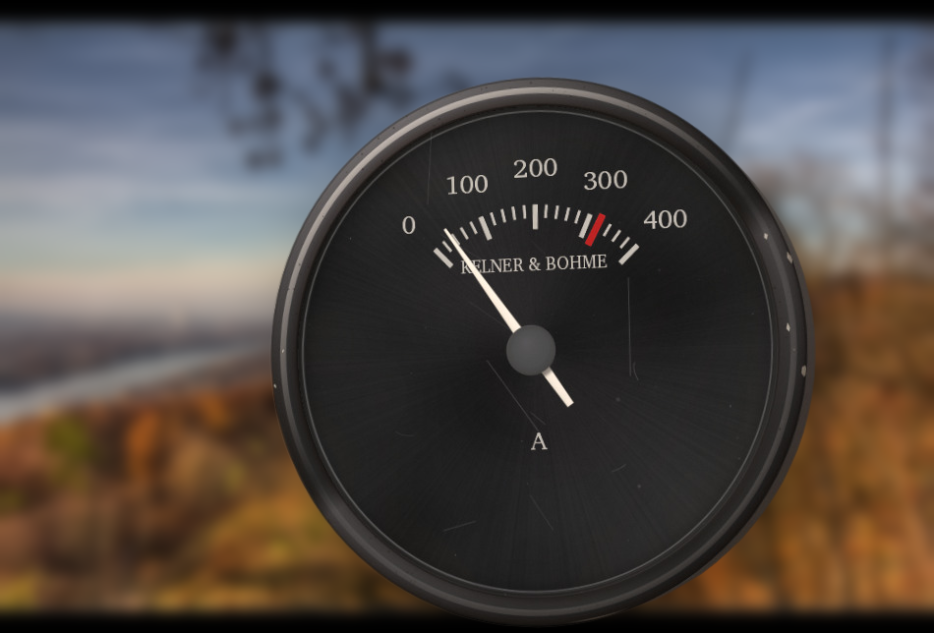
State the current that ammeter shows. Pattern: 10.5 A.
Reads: 40 A
